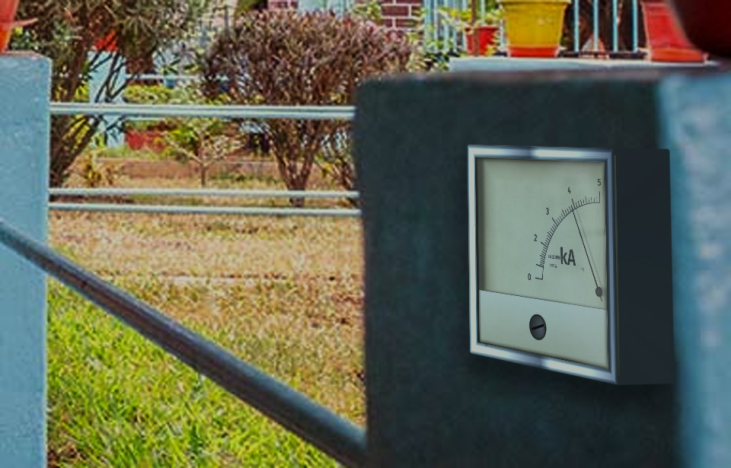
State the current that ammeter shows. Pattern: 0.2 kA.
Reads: 4 kA
